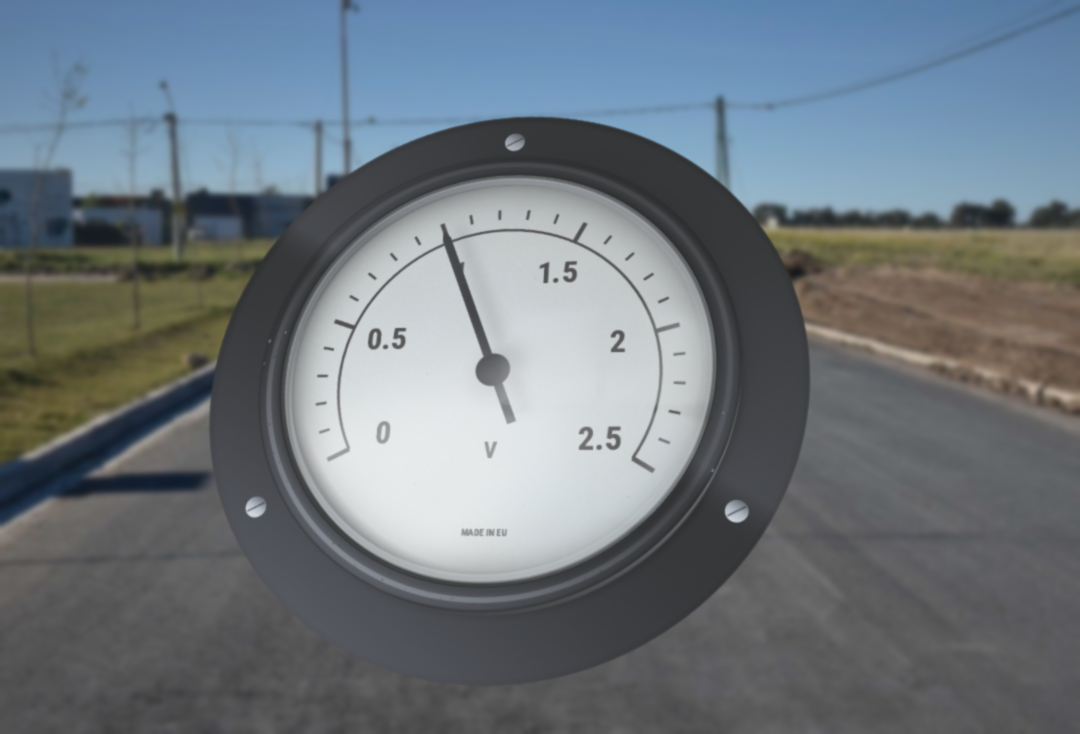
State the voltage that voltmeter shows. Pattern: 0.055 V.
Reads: 1 V
